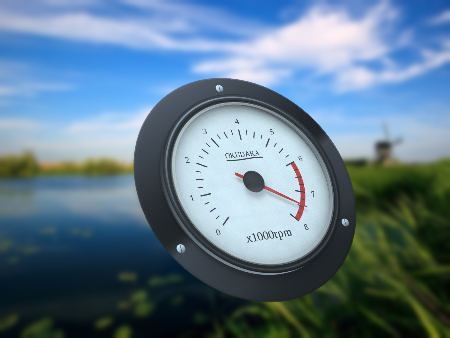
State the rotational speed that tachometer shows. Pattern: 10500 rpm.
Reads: 7500 rpm
